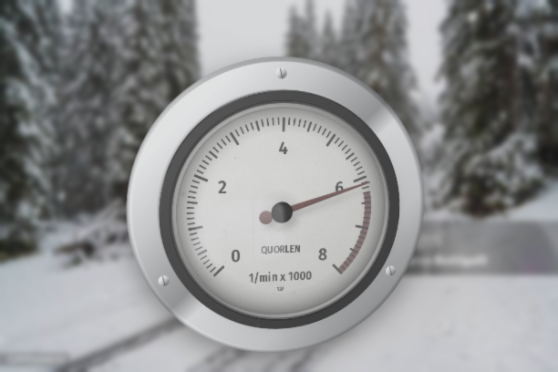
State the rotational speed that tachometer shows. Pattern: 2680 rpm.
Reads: 6100 rpm
